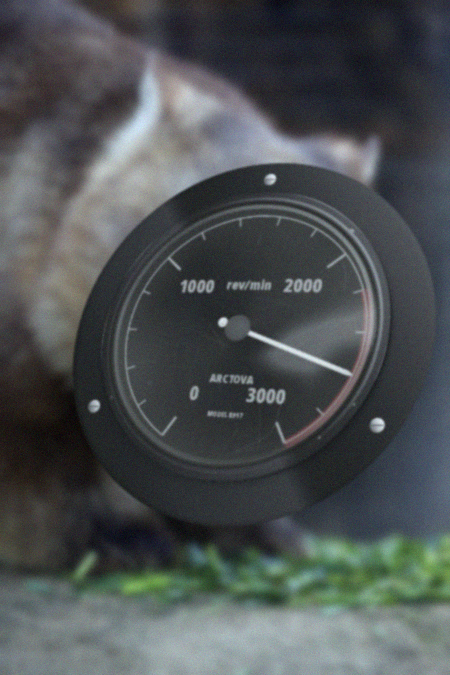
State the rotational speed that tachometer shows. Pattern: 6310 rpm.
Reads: 2600 rpm
